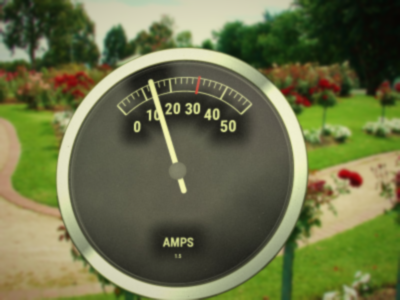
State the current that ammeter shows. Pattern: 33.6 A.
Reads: 14 A
